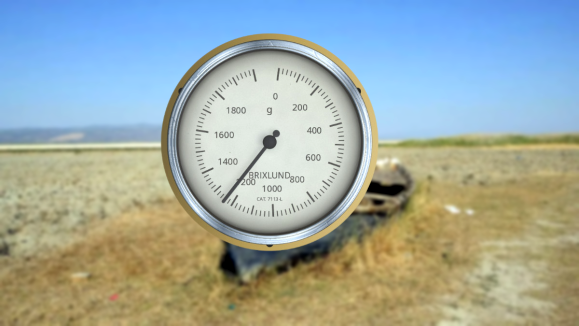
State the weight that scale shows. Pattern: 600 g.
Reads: 1240 g
